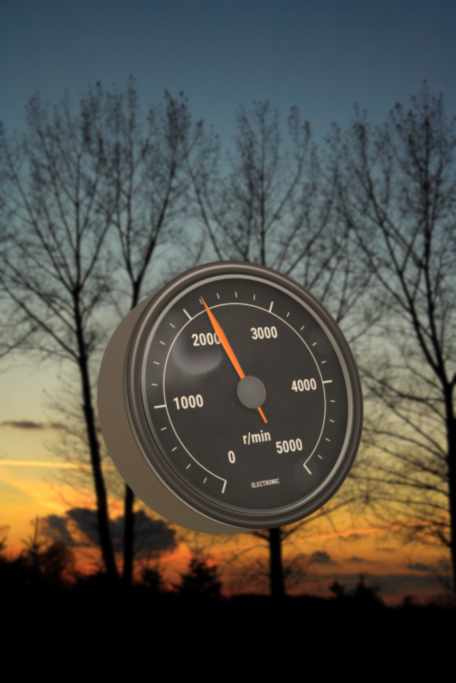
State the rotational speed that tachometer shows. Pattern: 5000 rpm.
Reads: 2200 rpm
